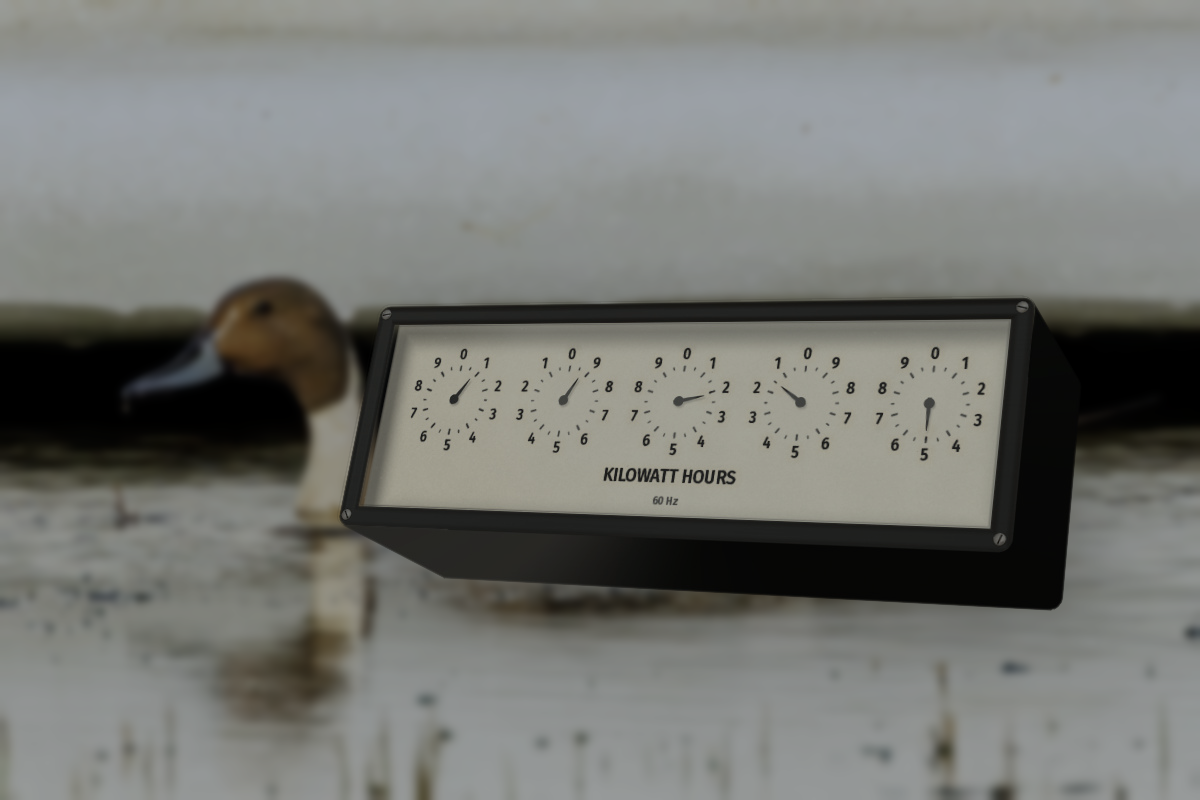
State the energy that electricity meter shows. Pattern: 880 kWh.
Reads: 9215 kWh
